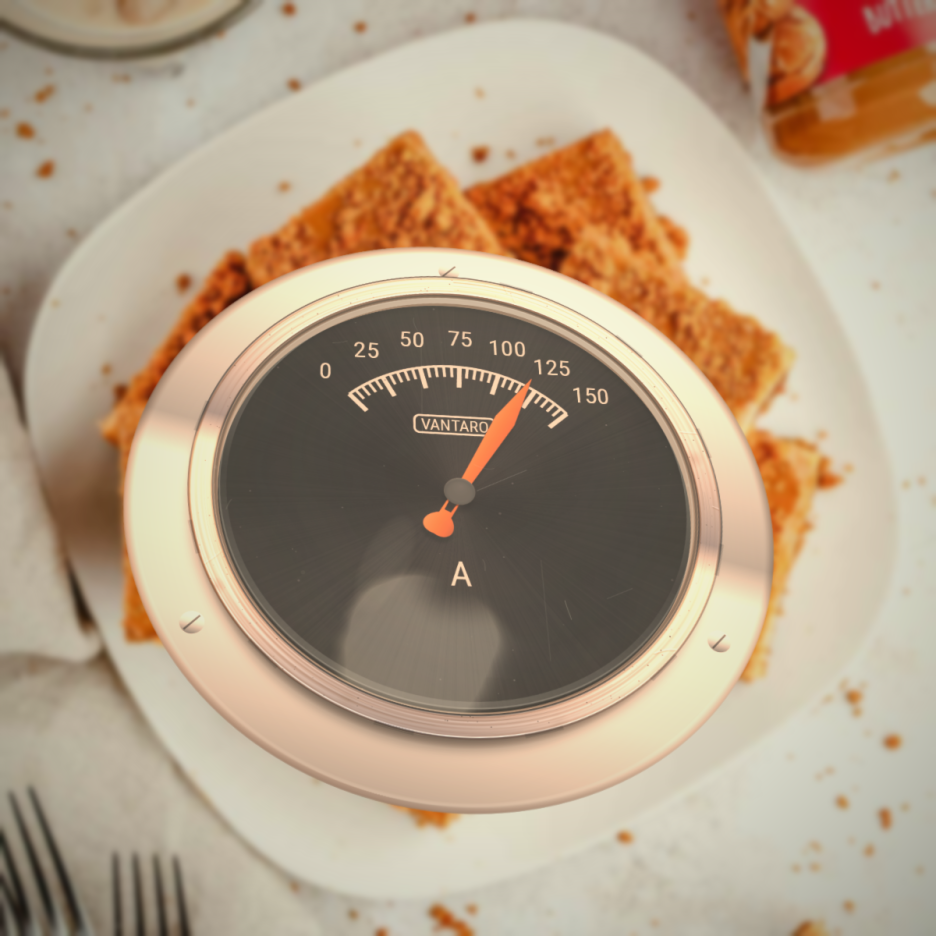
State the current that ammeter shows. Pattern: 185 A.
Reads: 120 A
